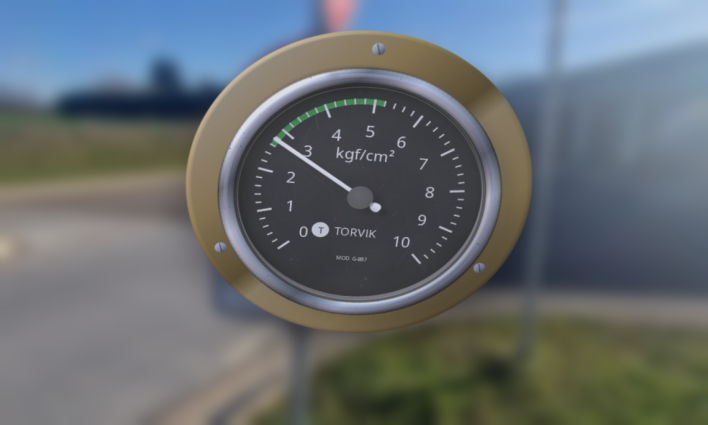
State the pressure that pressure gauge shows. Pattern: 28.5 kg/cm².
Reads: 2.8 kg/cm²
